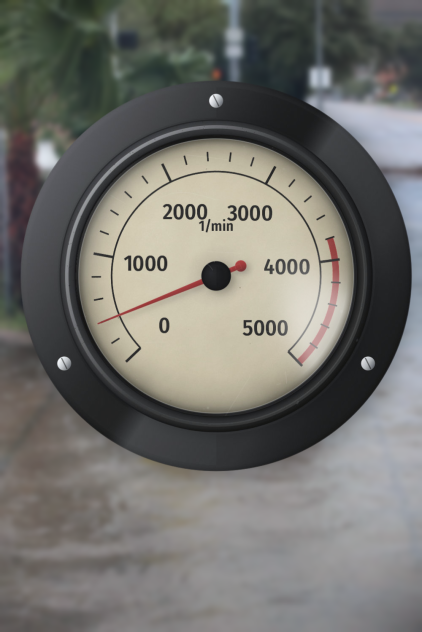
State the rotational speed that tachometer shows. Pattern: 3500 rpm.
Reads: 400 rpm
